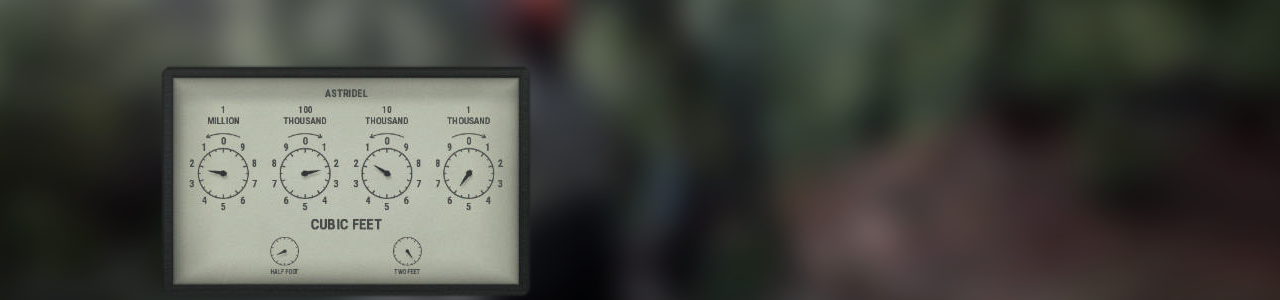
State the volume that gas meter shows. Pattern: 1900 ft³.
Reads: 221600 ft³
